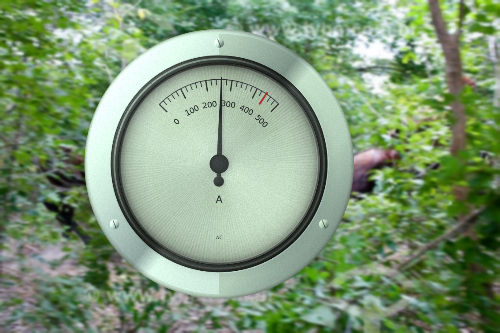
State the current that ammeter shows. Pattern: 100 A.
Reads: 260 A
